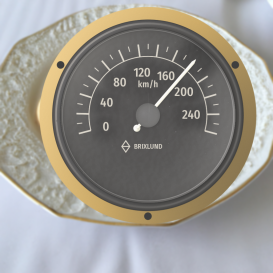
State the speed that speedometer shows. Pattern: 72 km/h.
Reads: 180 km/h
